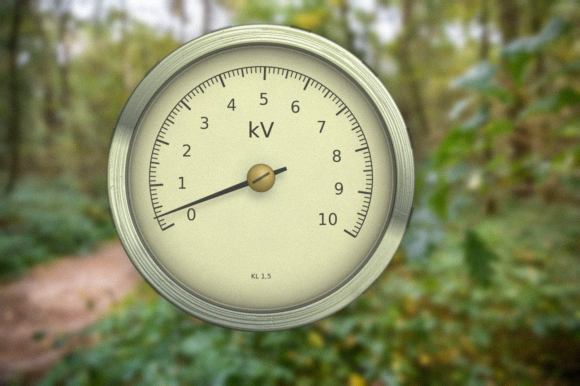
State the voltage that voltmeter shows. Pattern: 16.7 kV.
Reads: 0.3 kV
